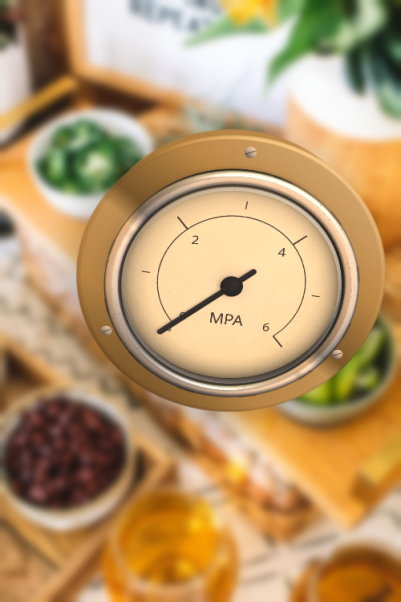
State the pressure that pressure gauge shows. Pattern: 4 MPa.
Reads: 0 MPa
